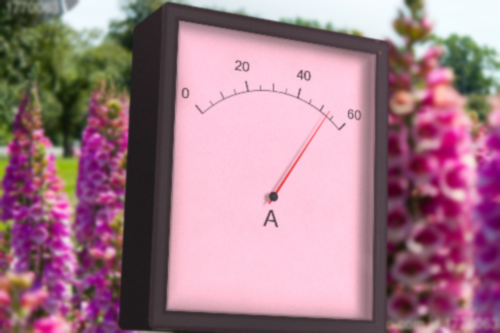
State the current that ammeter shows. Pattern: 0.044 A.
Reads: 52.5 A
